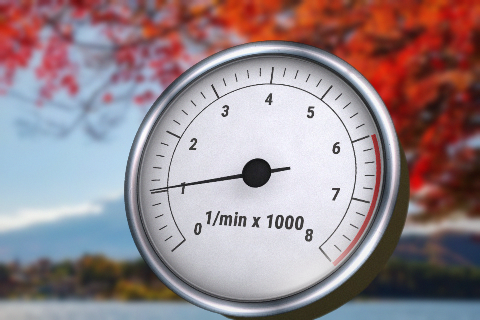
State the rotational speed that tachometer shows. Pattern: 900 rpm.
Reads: 1000 rpm
